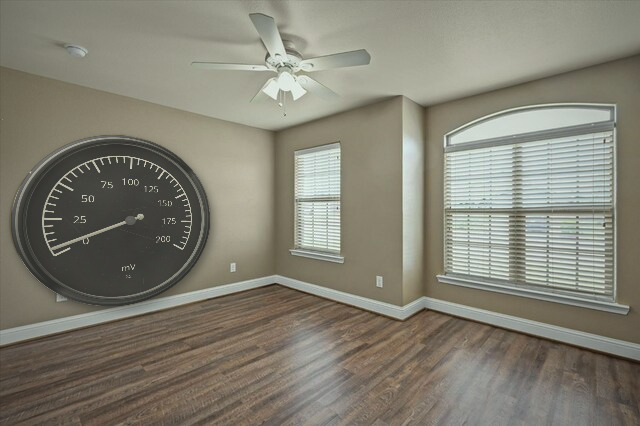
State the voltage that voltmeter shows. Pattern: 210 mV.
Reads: 5 mV
